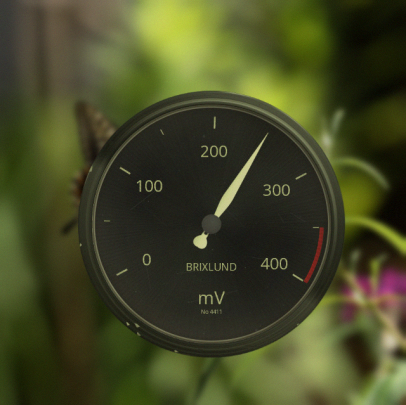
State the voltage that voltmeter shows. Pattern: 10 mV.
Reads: 250 mV
